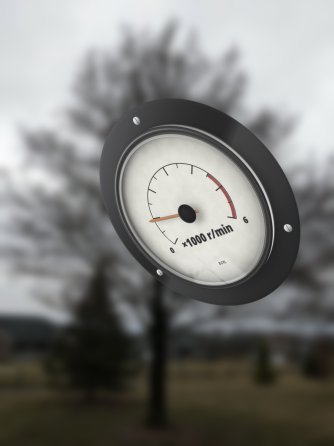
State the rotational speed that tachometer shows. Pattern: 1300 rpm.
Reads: 1000 rpm
